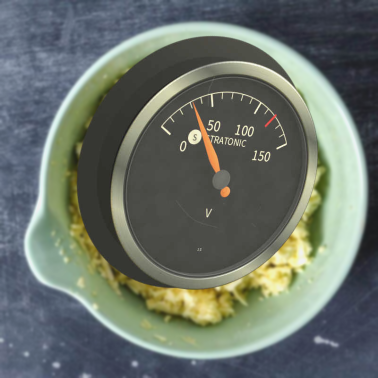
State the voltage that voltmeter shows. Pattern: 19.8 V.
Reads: 30 V
